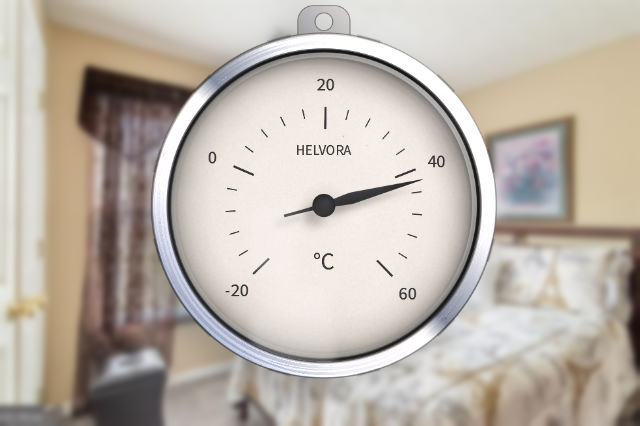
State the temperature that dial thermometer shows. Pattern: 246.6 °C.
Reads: 42 °C
